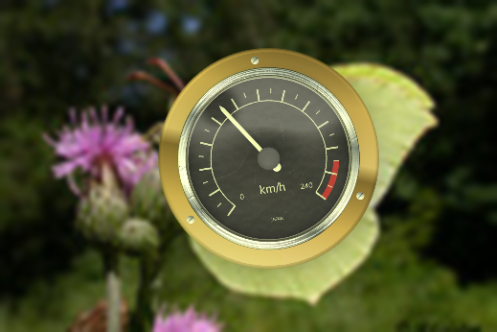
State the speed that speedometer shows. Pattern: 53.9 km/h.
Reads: 90 km/h
